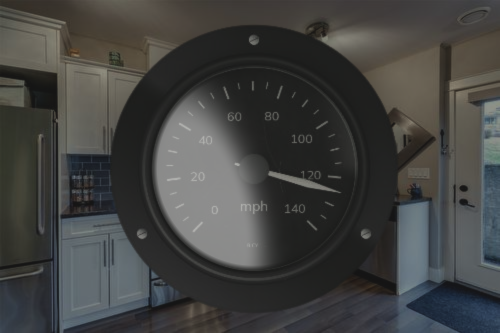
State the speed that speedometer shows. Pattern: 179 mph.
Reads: 125 mph
